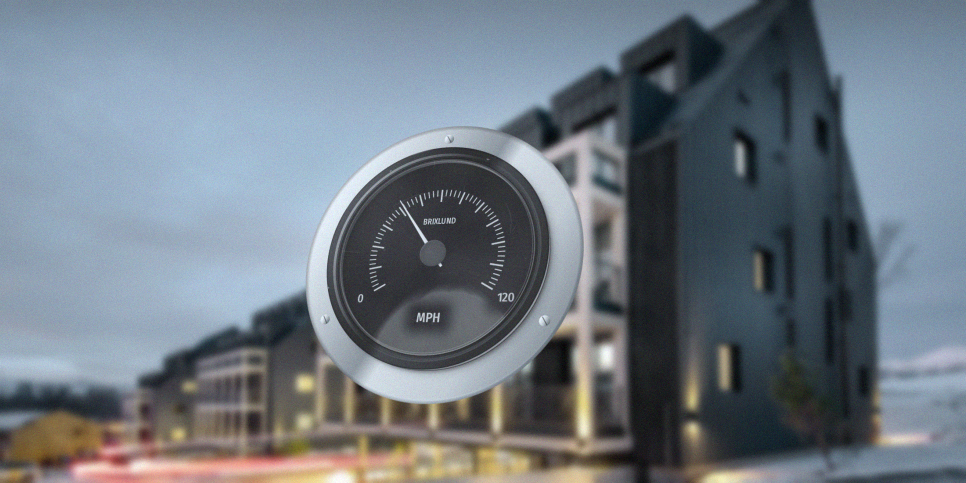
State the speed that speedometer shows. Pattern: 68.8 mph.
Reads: 42 mph
